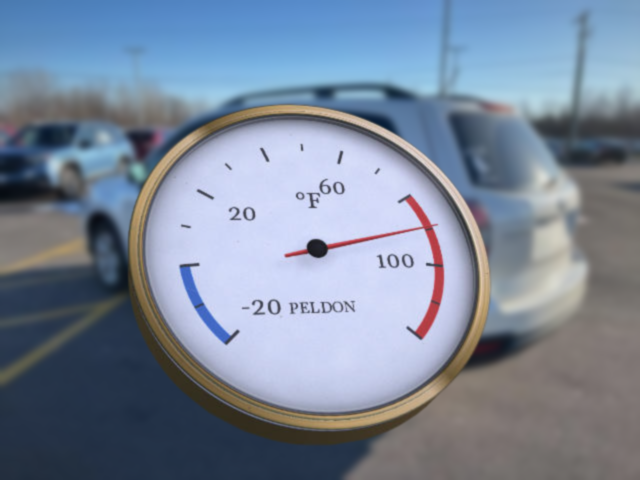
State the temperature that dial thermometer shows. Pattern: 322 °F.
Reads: 90 °F
